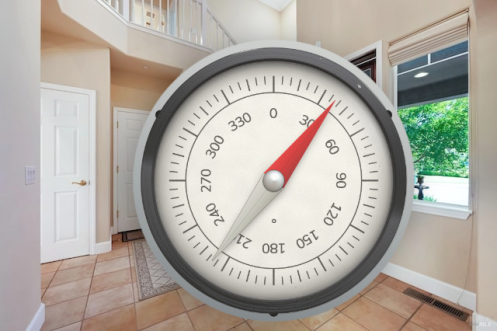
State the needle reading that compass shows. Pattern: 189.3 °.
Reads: 37.5 °
